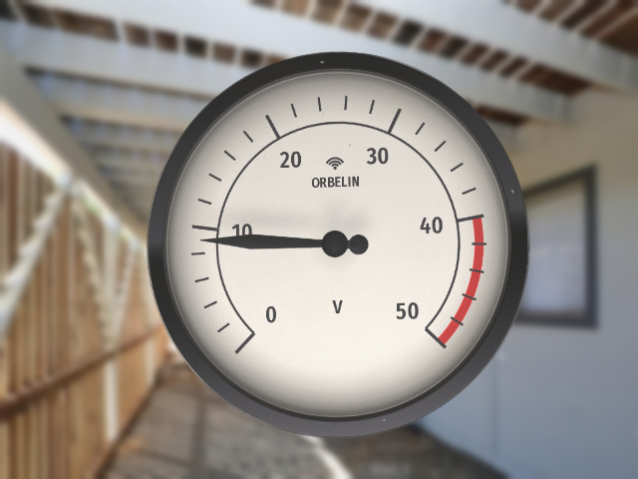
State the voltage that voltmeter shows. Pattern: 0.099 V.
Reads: 9 V
